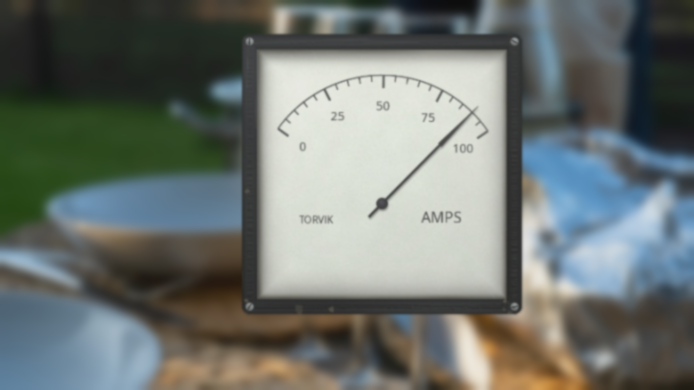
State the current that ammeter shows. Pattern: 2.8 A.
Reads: 90 A
